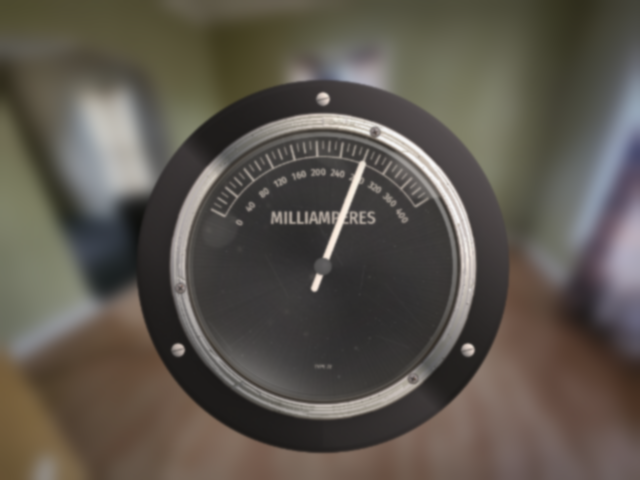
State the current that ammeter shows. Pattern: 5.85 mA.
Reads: 280 mA
